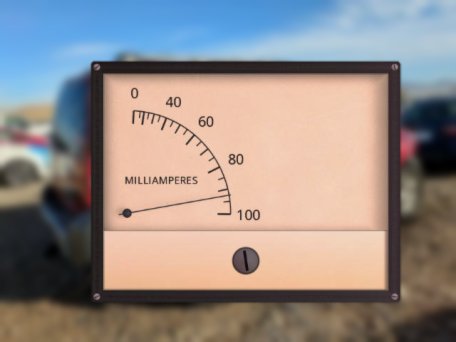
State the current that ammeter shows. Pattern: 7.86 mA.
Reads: 92.5 mA
